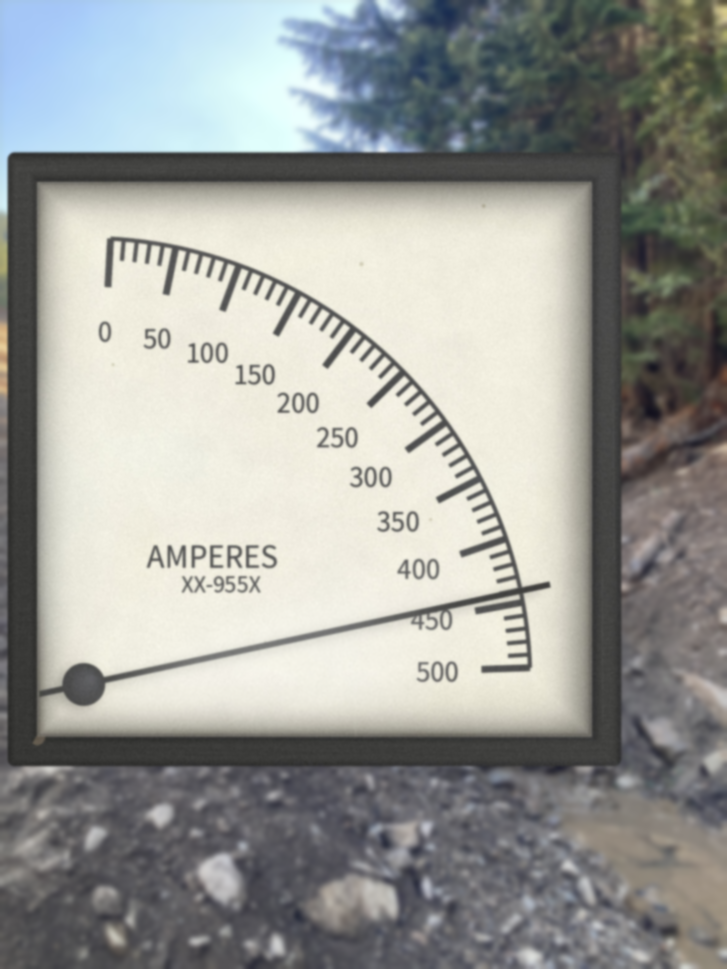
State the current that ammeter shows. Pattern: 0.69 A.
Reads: 440 A
